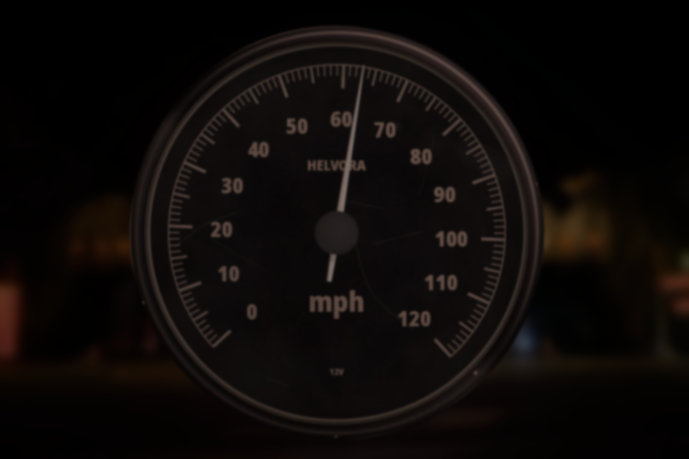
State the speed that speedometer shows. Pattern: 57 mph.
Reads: 63 mph
